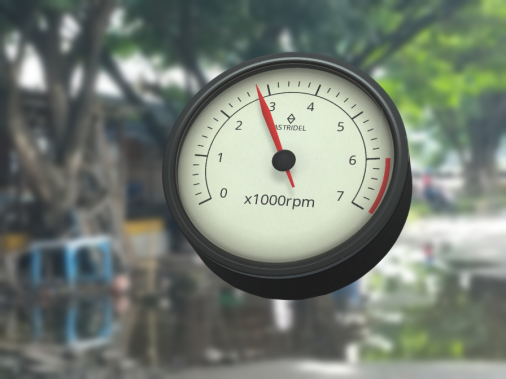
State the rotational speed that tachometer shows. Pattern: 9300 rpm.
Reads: 2800 rpm
